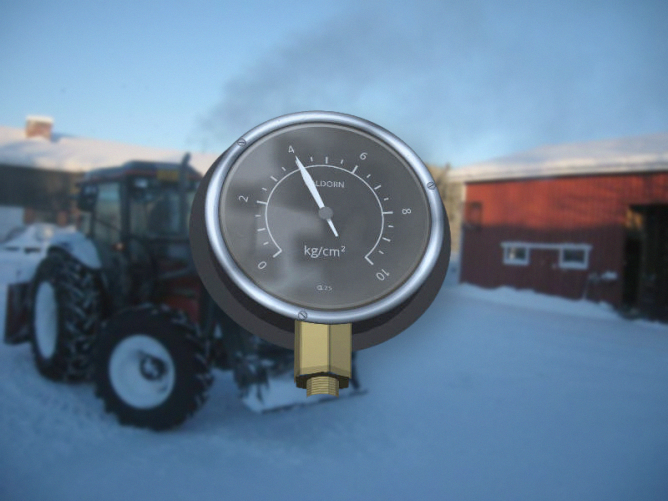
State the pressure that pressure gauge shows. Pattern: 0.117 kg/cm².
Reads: 4 kg/cm²
